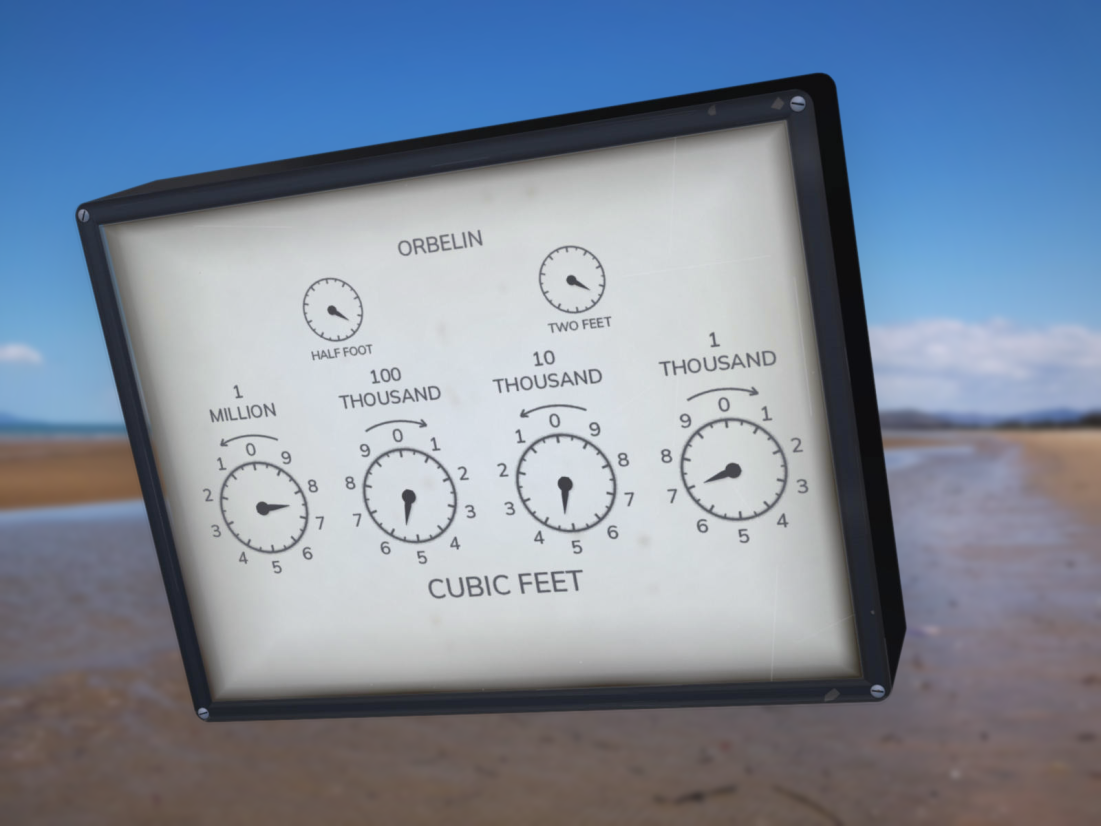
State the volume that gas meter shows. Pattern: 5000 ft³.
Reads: 754700 ft³
